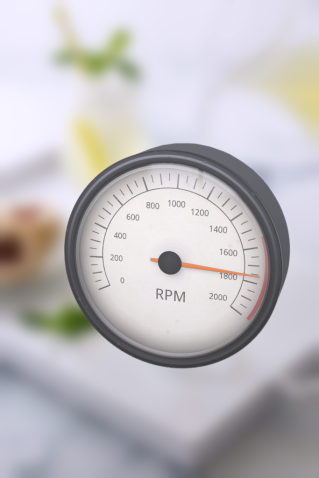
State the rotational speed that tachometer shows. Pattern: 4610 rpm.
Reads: 1750 rpm
